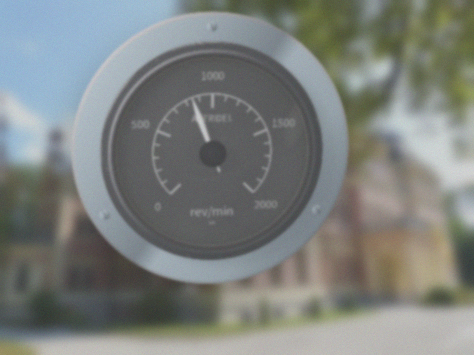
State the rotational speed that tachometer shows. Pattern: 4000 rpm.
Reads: 850 rpm
